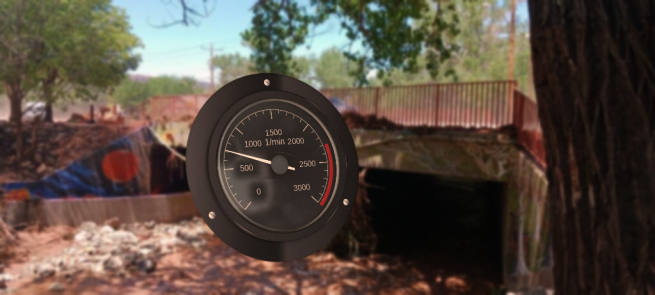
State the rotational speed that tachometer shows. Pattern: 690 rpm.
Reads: 700 rpm
